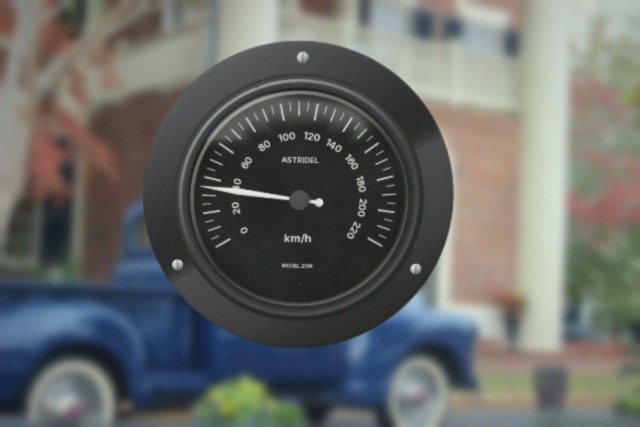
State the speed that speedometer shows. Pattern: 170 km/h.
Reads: 35 km/h
